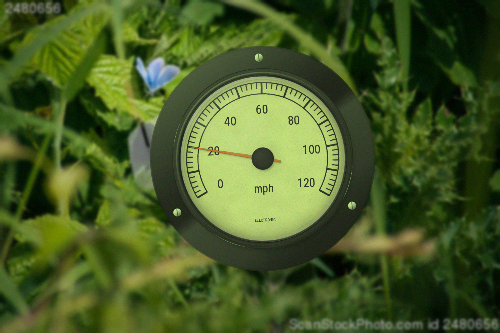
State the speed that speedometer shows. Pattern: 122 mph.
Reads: 20 mph
